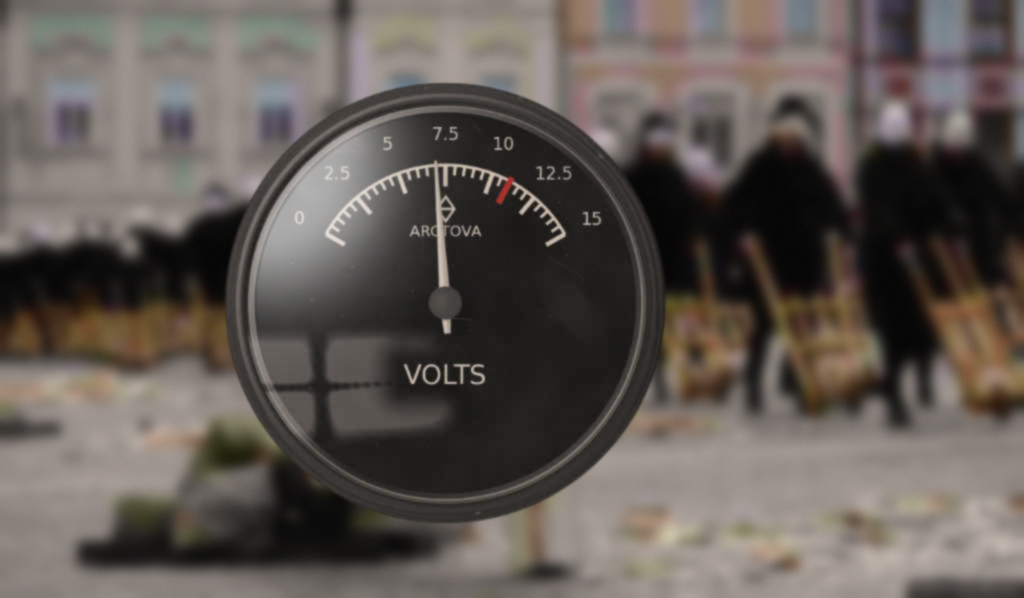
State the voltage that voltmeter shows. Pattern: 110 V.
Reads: 7 V
